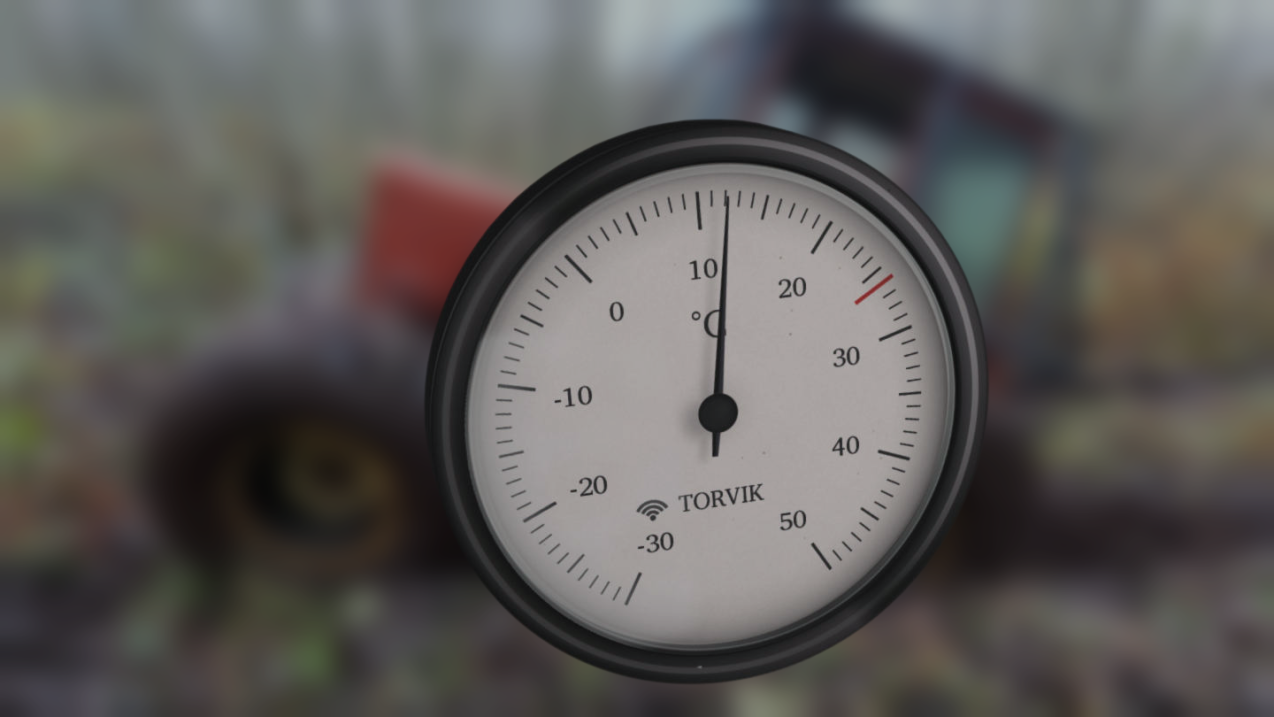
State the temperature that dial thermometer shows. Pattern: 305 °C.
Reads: 12 °C
